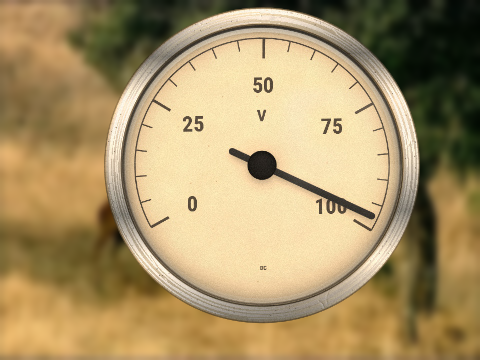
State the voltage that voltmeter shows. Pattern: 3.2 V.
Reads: 97.5 V
